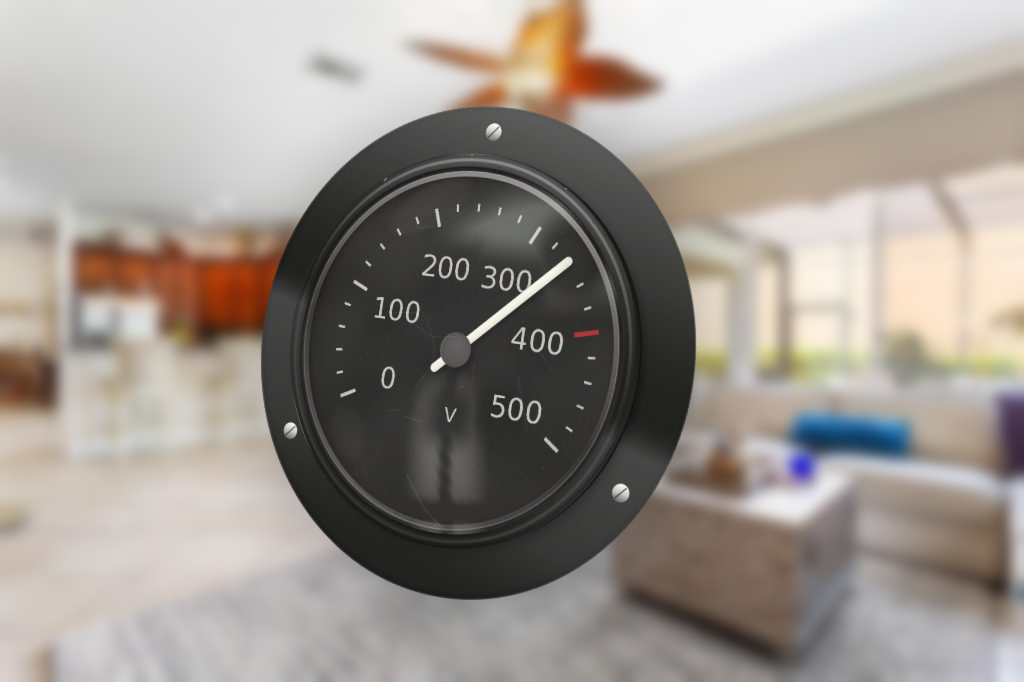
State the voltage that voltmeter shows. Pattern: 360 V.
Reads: 340 V
